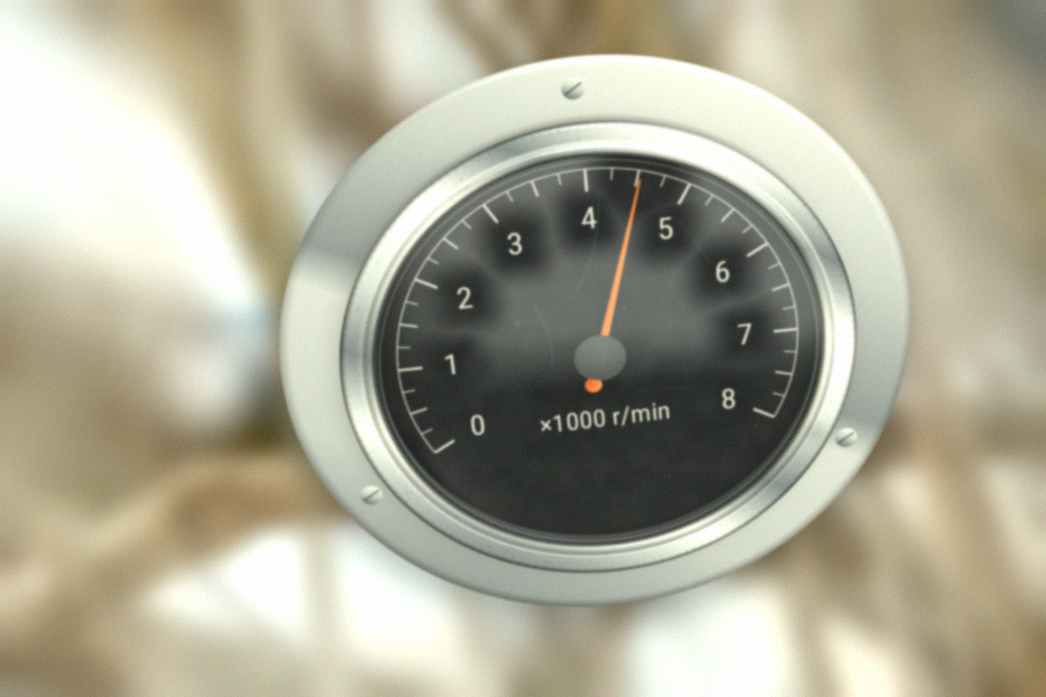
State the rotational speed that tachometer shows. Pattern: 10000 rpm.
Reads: 4500 rpm
